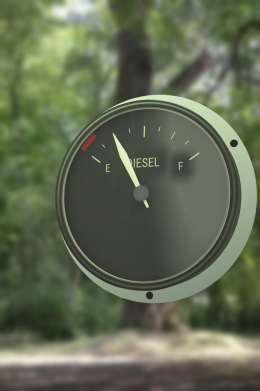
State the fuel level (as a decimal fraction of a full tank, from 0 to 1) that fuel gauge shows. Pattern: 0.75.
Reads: 0.25
